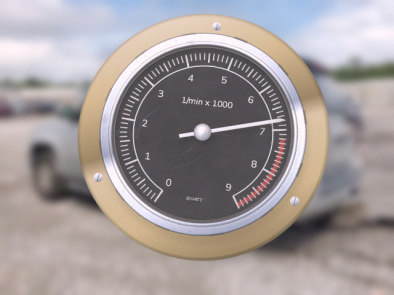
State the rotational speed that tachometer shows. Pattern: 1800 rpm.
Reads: 6800 rpm
